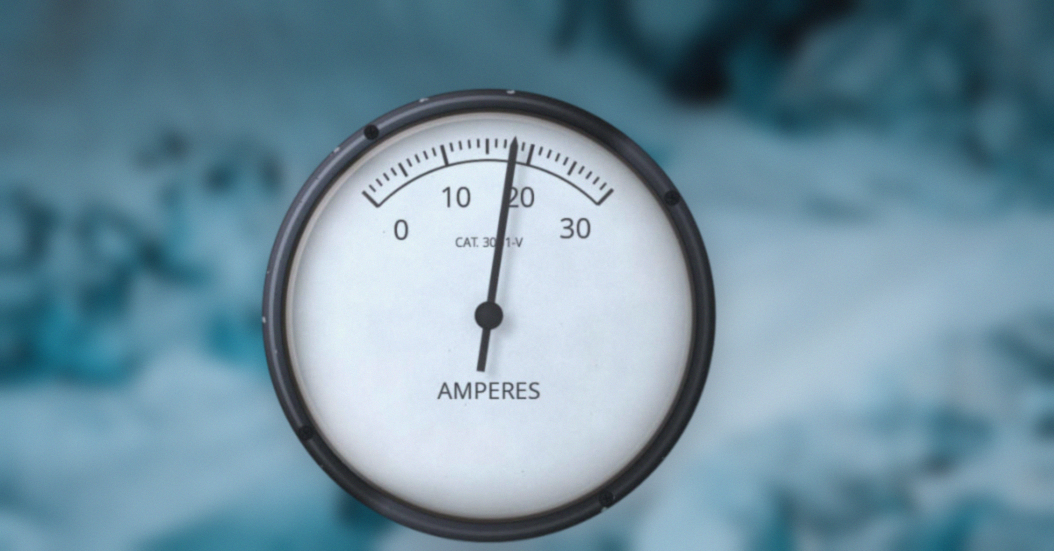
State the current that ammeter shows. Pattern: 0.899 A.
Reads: 18 A
